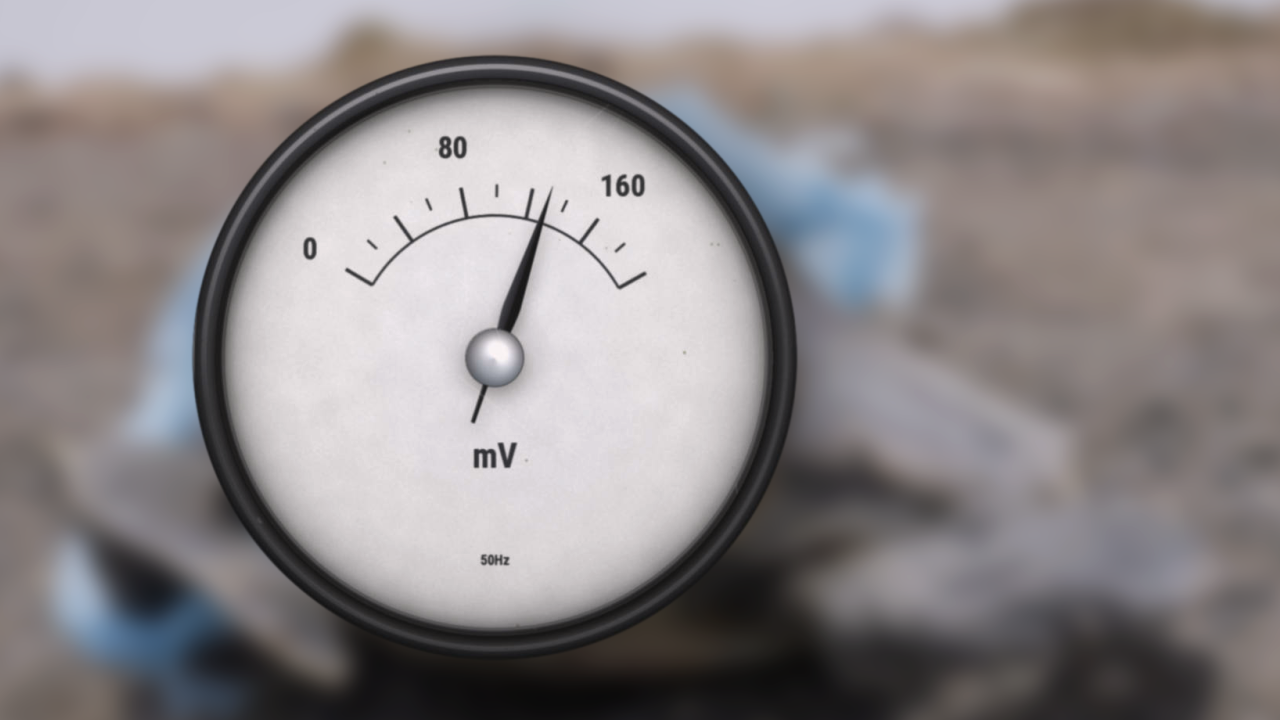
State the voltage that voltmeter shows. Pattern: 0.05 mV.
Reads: 130 mV
